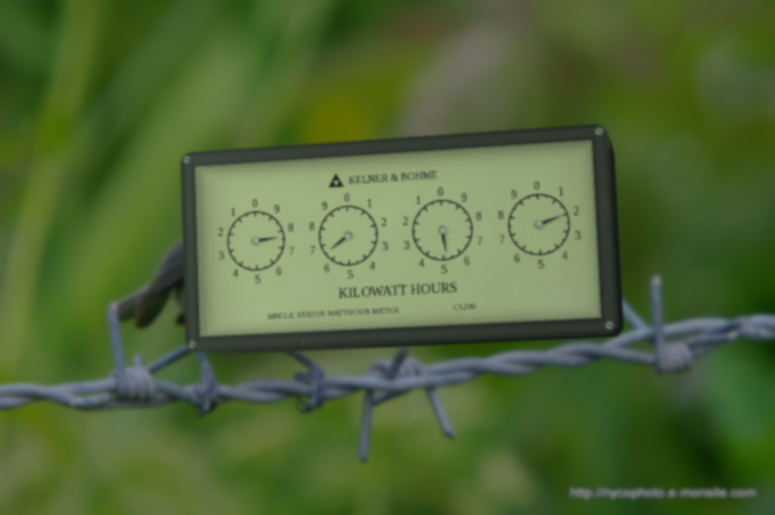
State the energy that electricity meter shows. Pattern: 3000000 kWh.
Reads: 7652 kWh
